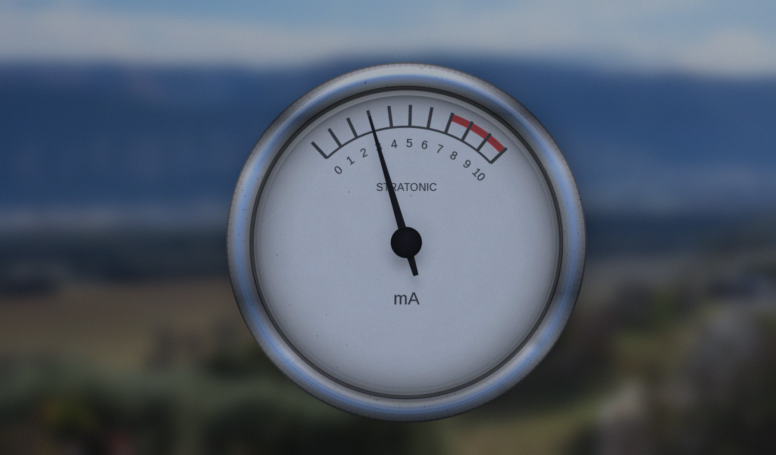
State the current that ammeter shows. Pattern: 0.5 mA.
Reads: 3 mA
